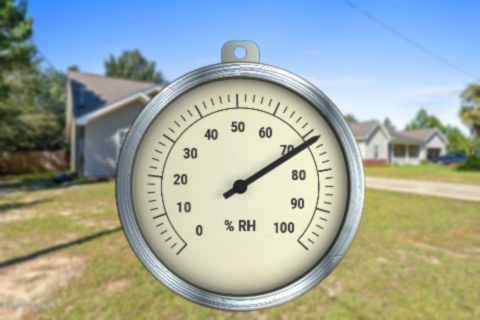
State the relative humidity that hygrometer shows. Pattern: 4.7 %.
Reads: 72 %
